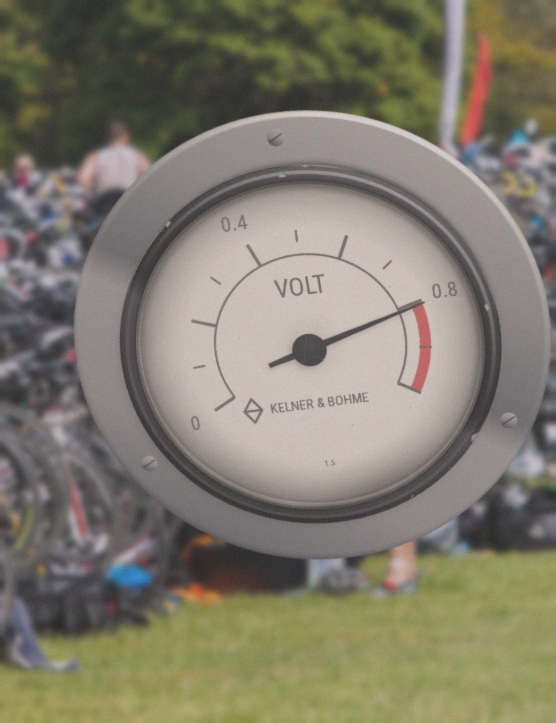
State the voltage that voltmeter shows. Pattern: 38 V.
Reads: 0.8 V
